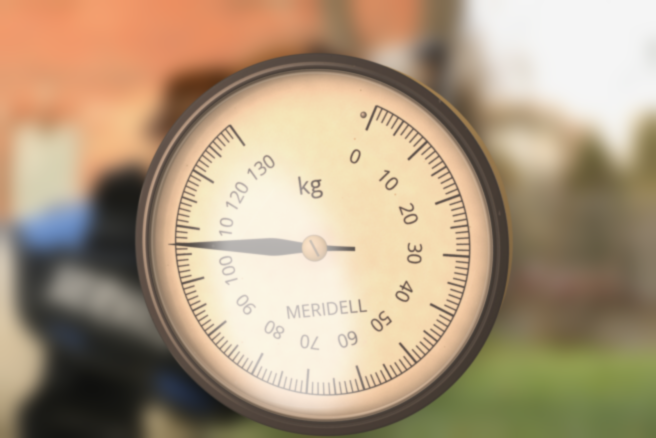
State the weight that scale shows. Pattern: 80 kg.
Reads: 107 kg
